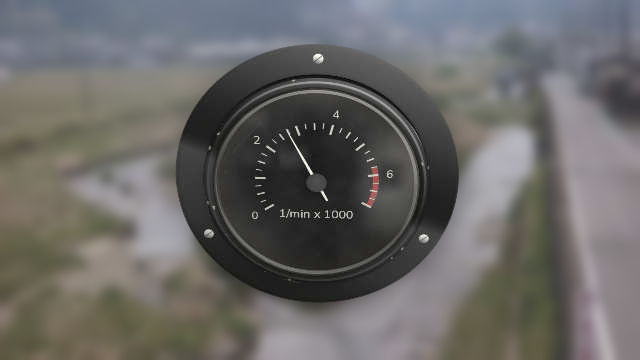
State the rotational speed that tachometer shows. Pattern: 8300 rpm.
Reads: 2750 rpm
